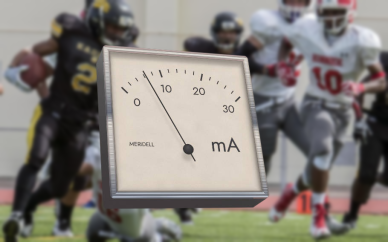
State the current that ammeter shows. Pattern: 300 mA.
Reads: 6 mA
